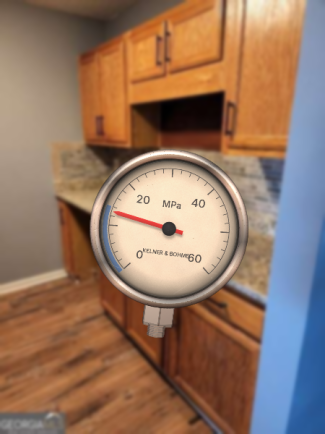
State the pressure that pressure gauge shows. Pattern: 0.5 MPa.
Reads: 13 MPa
